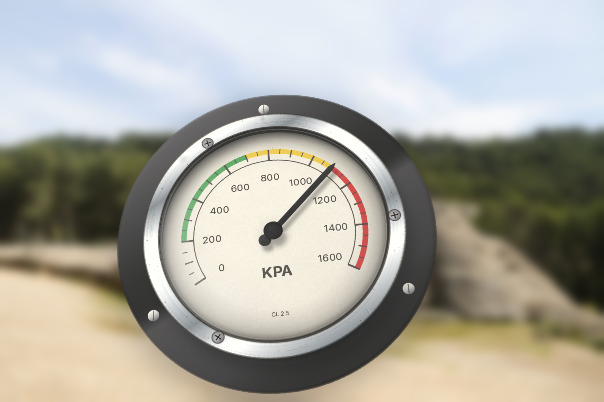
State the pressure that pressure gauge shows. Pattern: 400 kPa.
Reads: 1100 kPa
